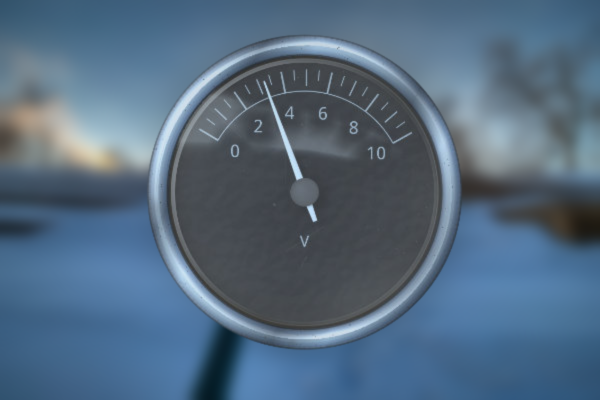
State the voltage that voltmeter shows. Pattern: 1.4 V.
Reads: 3.25 V
